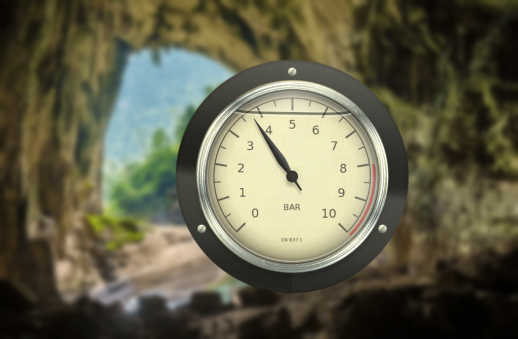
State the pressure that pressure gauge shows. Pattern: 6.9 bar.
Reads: 3.75 bar
